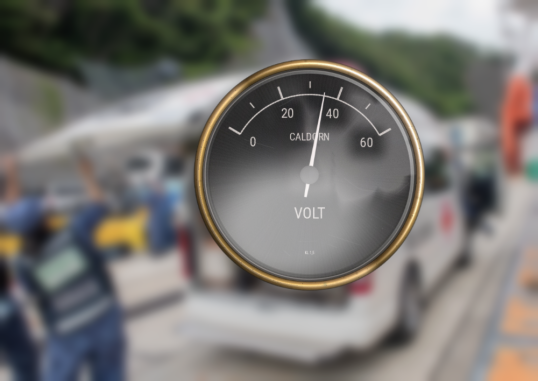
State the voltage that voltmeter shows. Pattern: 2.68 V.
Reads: 35 V
